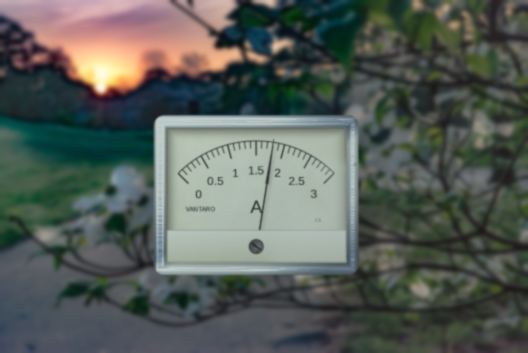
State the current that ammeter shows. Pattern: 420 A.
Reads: 1.8 A
